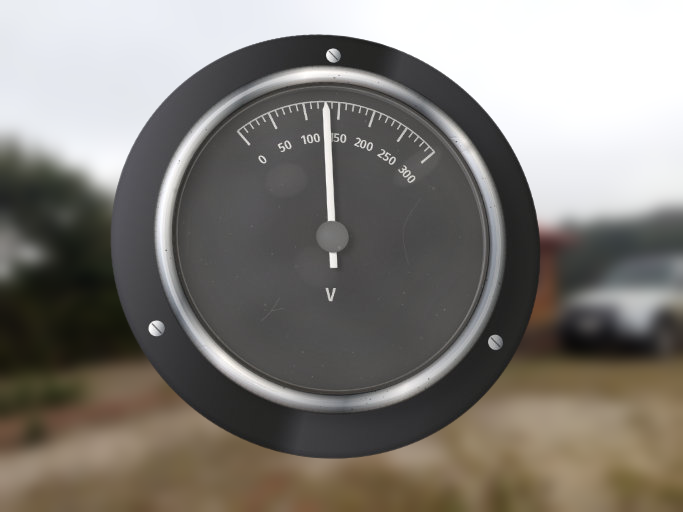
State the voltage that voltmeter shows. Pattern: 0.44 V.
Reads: 130 V
